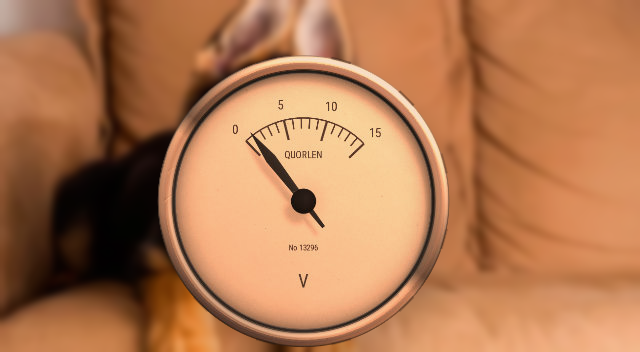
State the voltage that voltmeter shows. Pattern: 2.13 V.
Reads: 1 V
